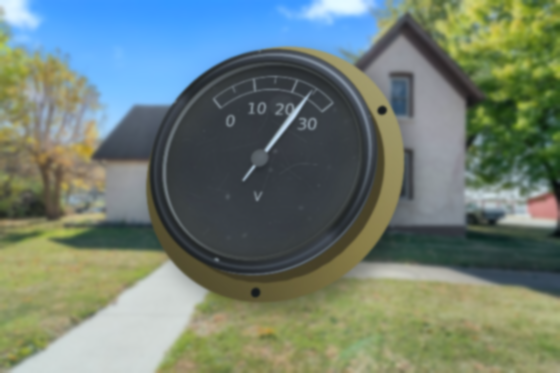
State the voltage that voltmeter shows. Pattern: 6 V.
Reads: 25 V
